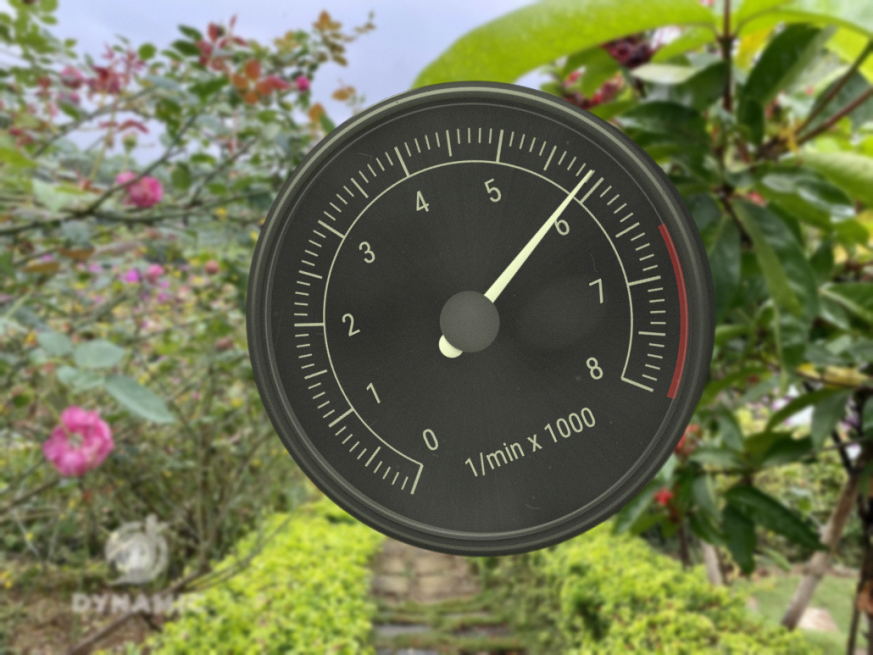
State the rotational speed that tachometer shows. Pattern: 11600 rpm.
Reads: 5900 rpm
